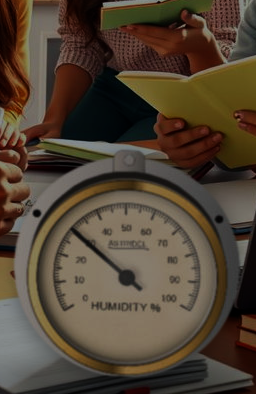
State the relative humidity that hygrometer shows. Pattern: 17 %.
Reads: 30 %
